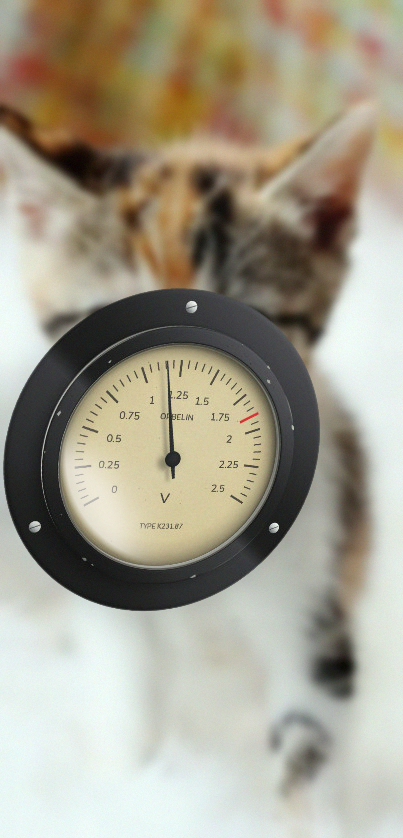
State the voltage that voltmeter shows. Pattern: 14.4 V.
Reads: 1.15 V
